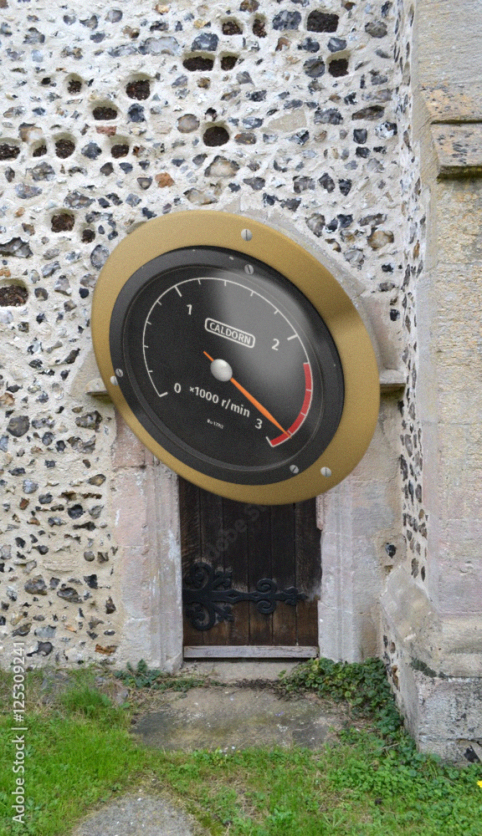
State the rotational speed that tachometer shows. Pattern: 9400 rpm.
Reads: 2800 rpm
